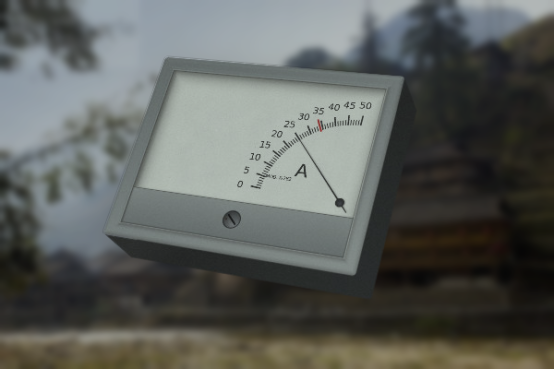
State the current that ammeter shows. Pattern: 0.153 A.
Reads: 25 A
